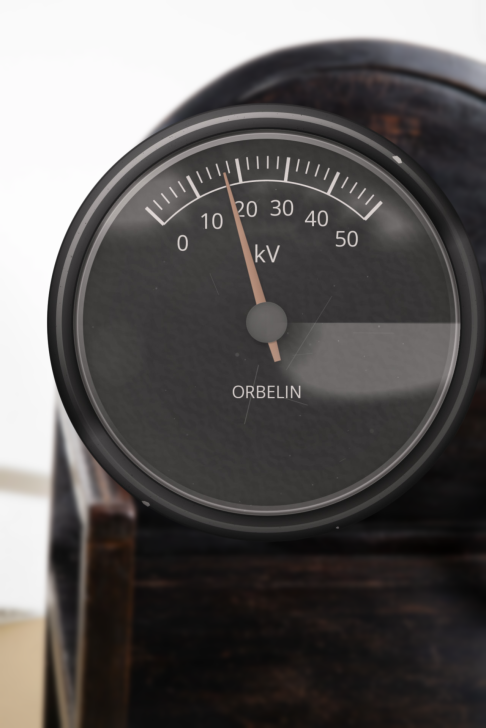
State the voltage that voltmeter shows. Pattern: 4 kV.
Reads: 17 kV
